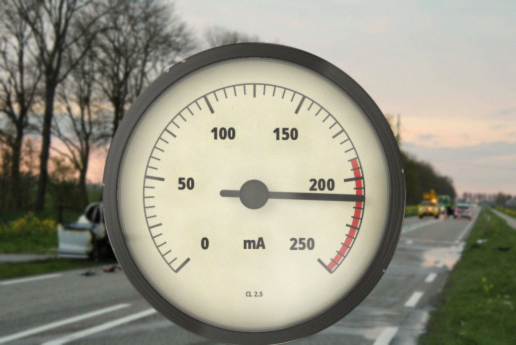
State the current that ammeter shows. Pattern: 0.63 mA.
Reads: 210 mA
